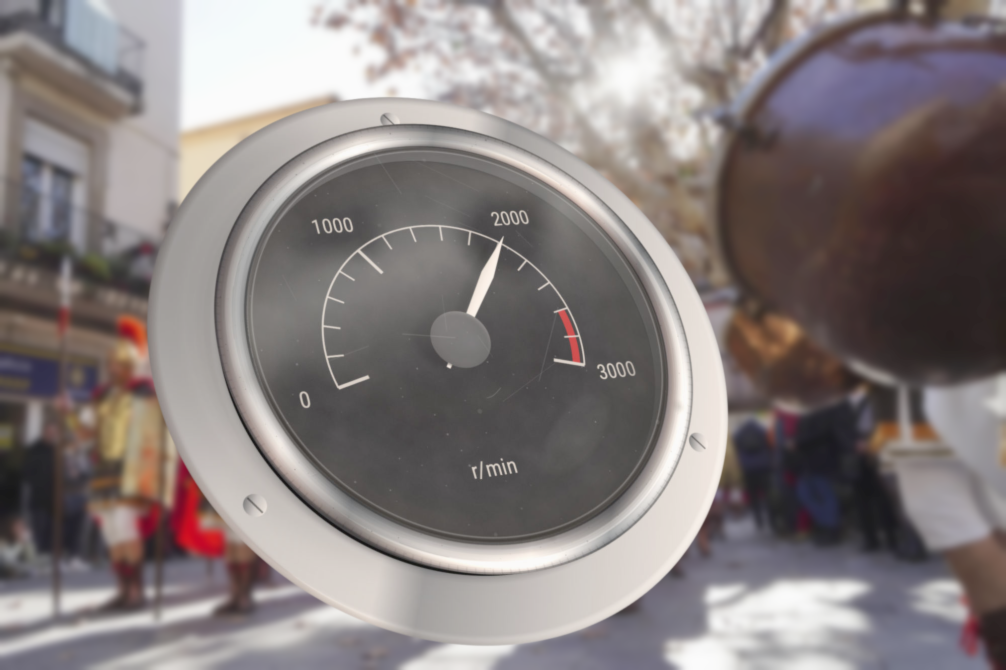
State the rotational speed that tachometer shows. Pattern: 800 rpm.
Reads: 2000 rpm
